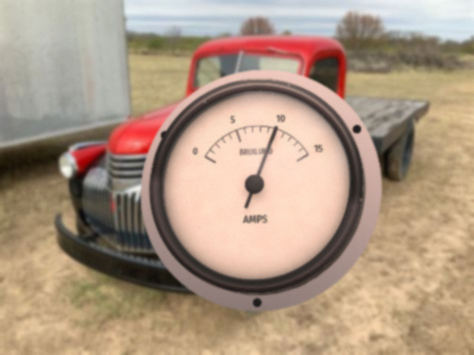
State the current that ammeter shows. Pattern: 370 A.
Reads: 10 A
